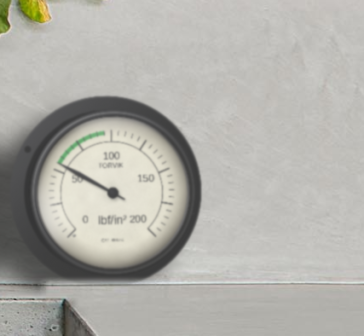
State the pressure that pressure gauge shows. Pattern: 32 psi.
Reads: 55 psi
